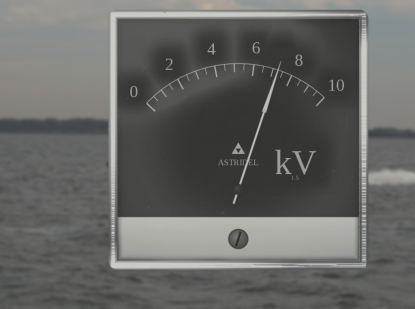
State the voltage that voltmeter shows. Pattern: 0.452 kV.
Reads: 7.25 kV
